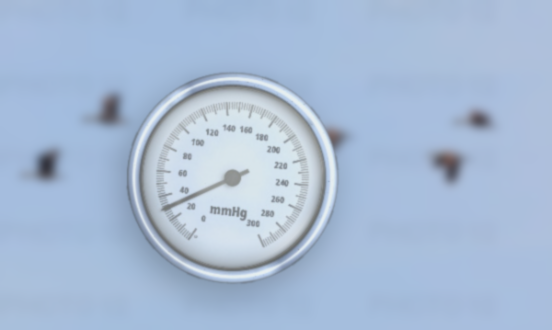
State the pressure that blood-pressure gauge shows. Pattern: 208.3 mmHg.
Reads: 30 mmHg
